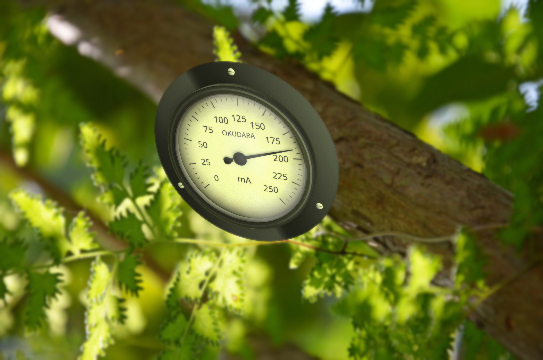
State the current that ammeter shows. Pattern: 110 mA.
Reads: 190 mA
